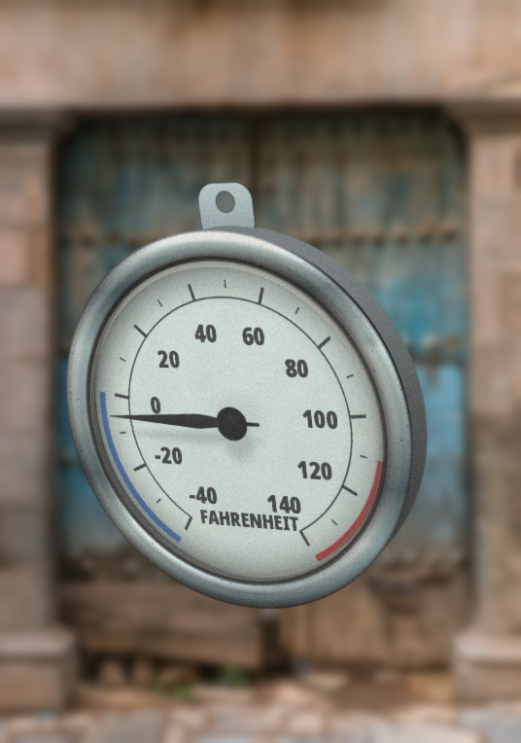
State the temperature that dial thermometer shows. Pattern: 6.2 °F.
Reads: -5 °F
